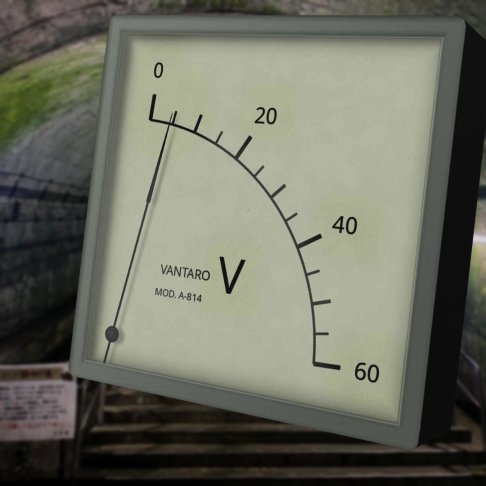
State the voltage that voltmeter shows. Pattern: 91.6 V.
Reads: 5 V
